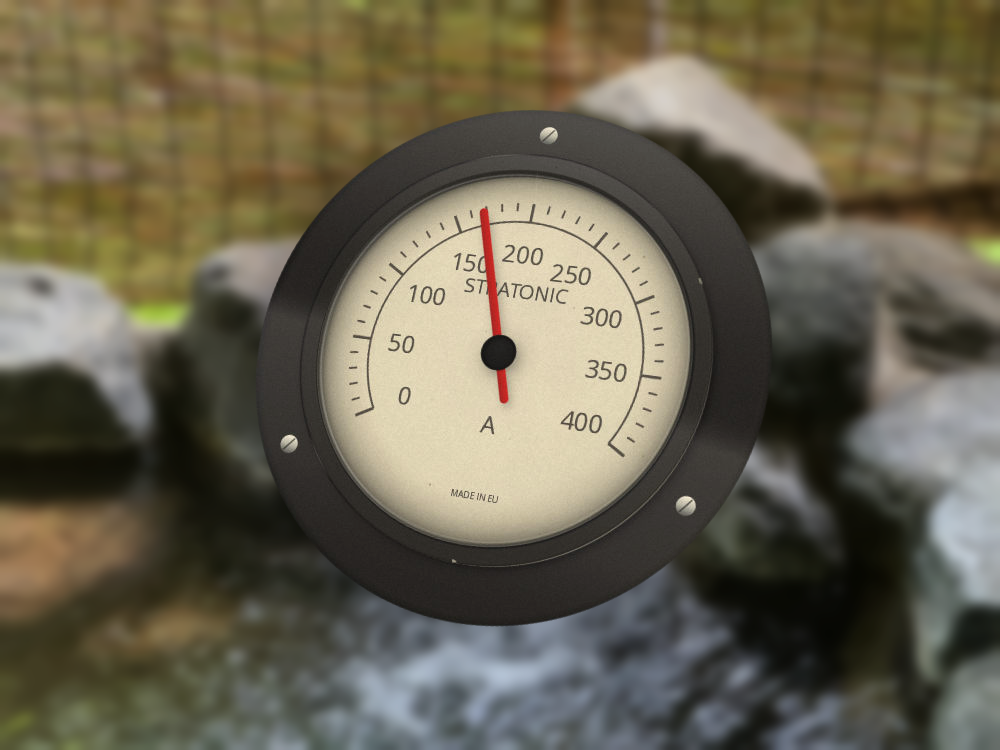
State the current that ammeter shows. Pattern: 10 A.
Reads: 170 A
